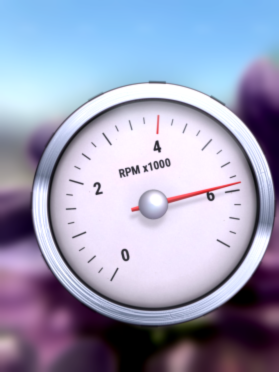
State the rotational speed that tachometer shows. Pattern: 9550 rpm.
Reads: 5875 rpm
